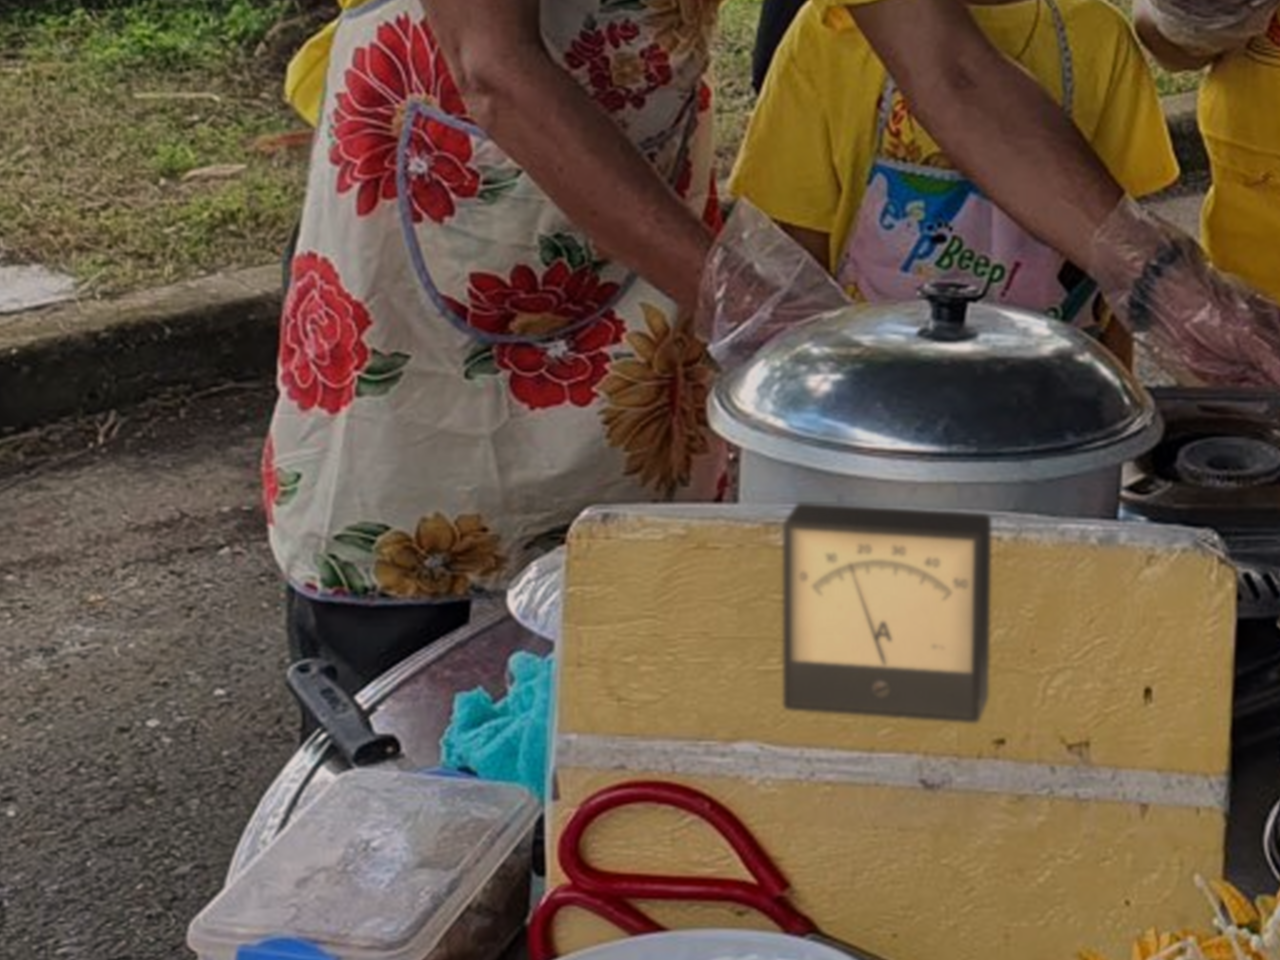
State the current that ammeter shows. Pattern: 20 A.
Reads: 15 A
